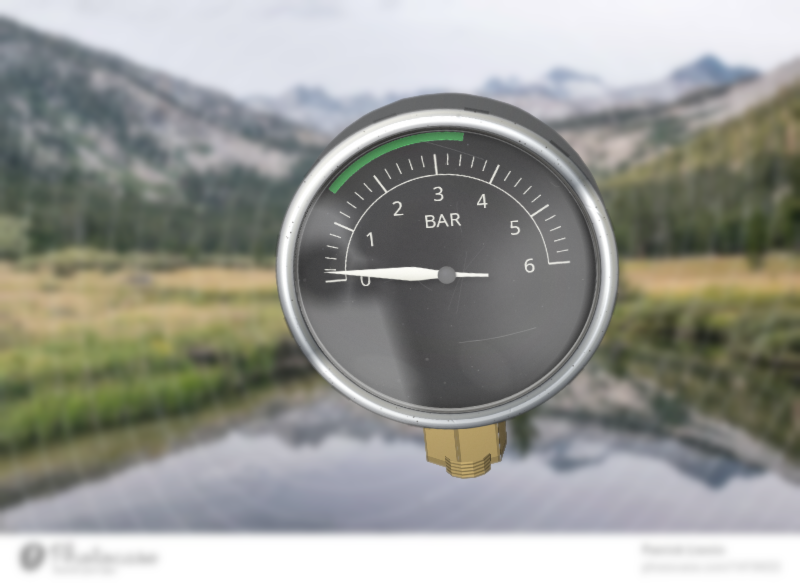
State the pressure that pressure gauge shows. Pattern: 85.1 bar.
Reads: 0.2 bar
